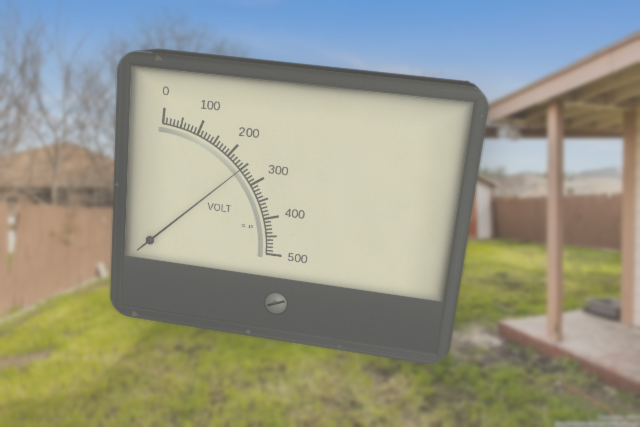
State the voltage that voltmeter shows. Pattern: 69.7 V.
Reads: 250 V
